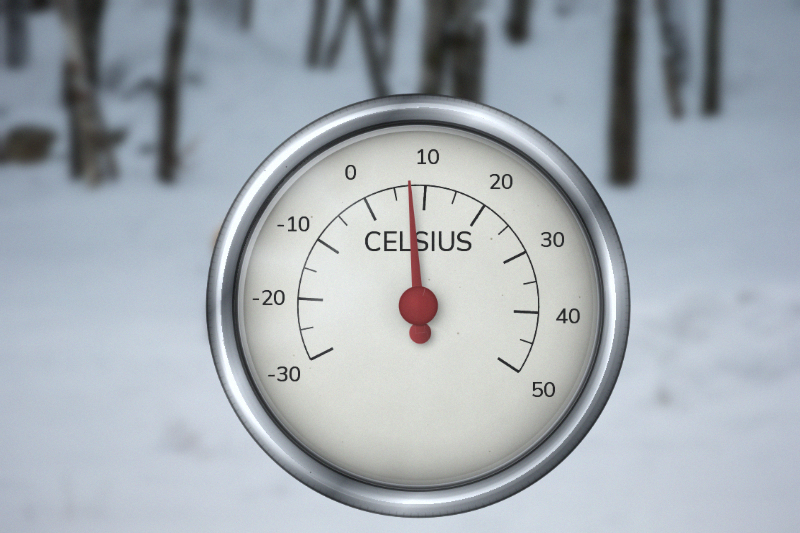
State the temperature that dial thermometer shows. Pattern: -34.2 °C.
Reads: 7.5 °C
